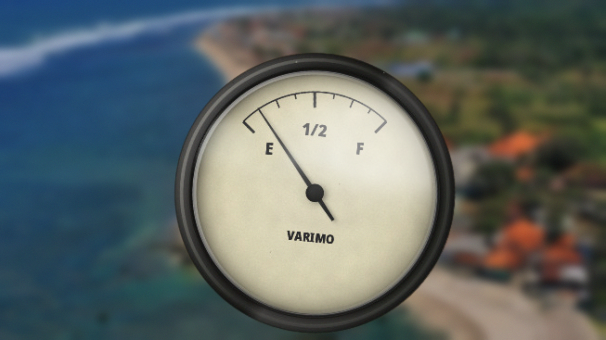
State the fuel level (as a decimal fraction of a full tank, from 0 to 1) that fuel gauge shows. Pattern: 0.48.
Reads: 0.125
